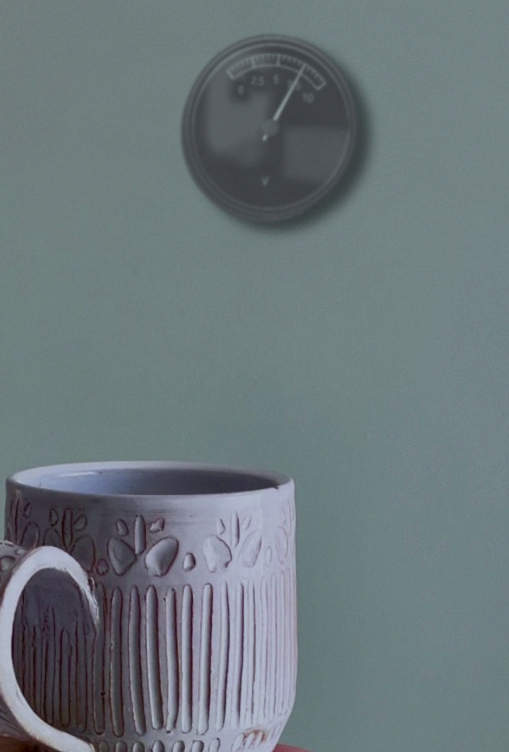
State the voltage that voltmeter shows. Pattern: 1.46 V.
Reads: 7.5 V
